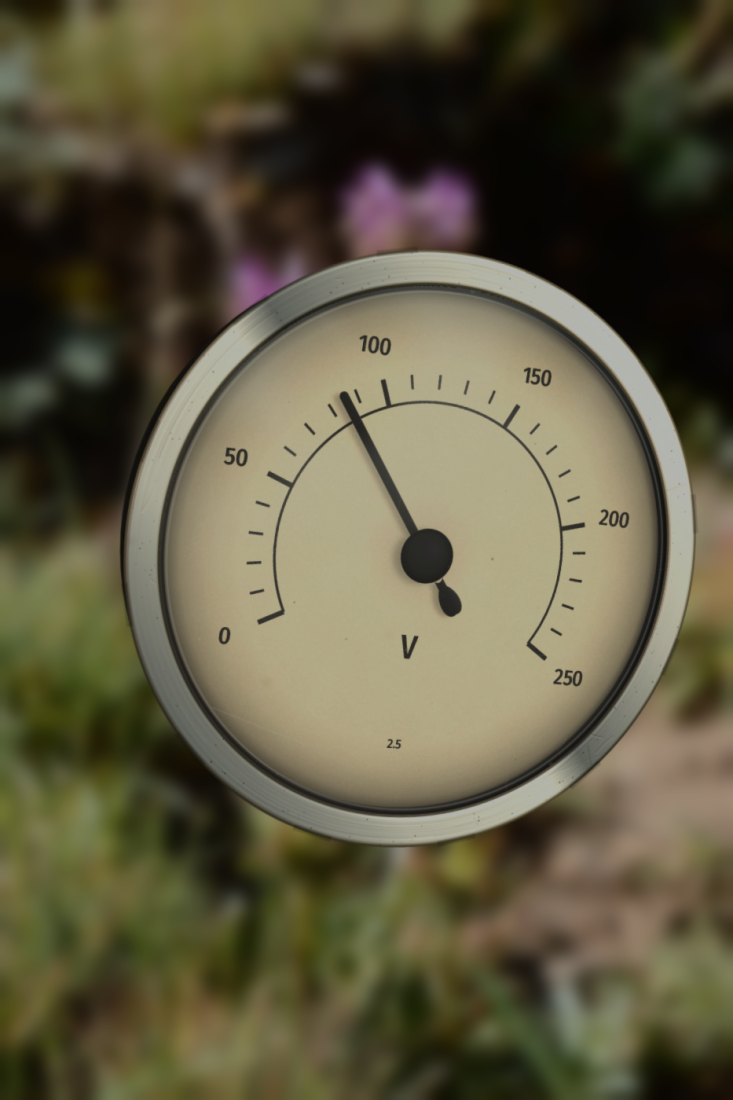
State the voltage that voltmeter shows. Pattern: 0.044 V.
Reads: 85 V
